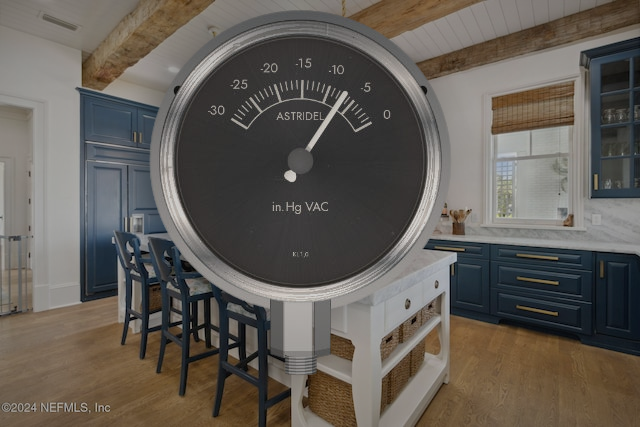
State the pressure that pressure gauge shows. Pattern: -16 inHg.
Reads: -7 inHg
